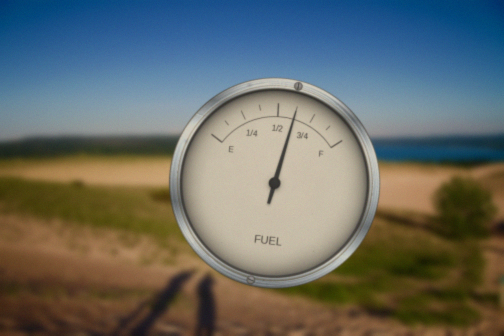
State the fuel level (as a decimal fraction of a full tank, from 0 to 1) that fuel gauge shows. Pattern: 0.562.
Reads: 0.625
